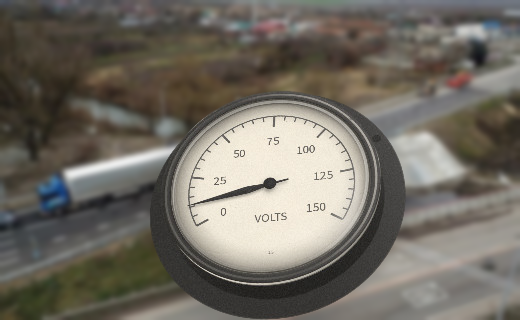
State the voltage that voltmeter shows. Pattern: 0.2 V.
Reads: 10 V
